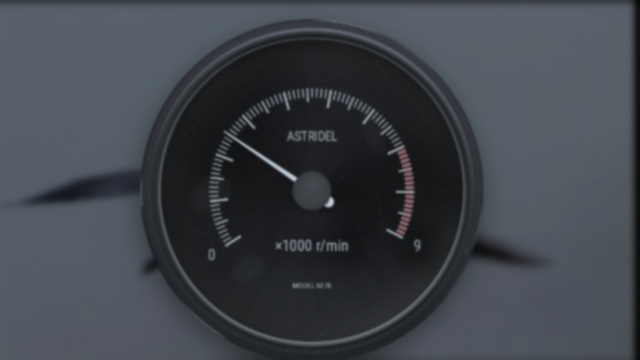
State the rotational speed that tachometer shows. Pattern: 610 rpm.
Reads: 2500 rpm
